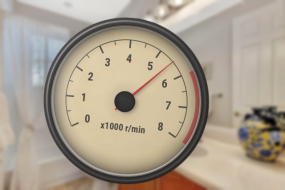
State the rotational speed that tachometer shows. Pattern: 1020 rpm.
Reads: 5500 rpm
